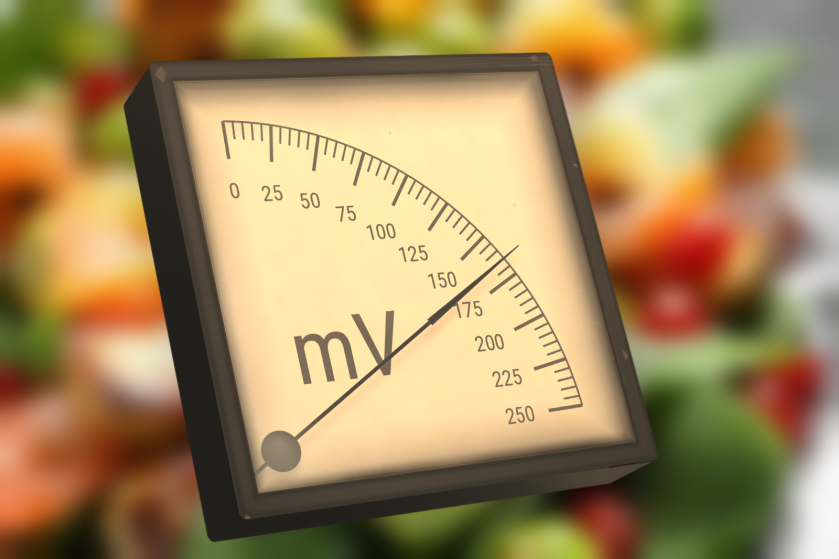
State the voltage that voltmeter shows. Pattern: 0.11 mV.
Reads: 165 mV
